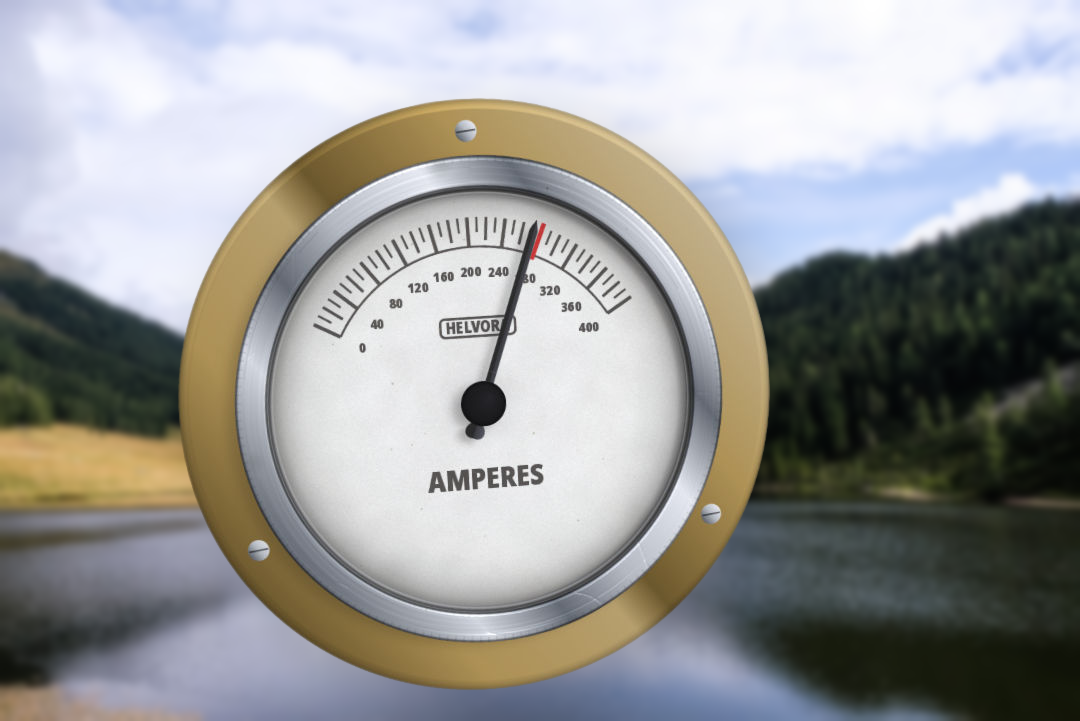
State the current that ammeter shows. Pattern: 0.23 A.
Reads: 270 A
